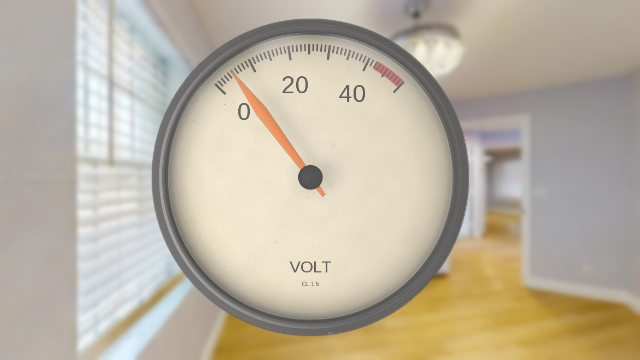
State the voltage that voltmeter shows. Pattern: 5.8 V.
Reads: 5 V
